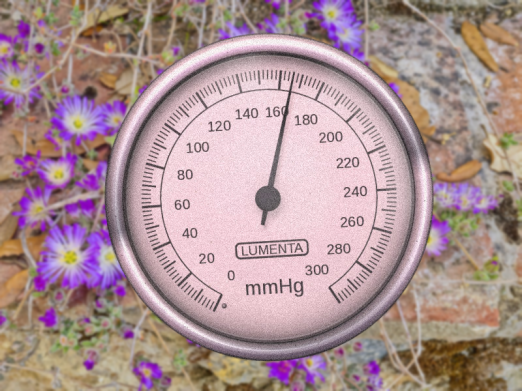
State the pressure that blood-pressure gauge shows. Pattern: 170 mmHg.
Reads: 166 mmHg
